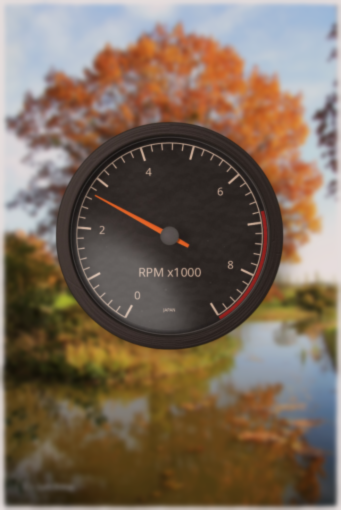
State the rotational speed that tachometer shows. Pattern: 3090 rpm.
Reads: 2700 rpm
